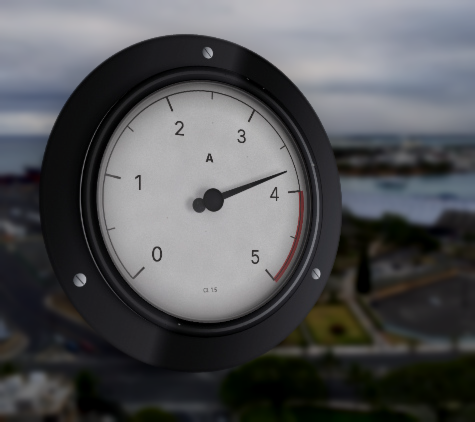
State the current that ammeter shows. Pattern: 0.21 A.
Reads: 3.75 A
